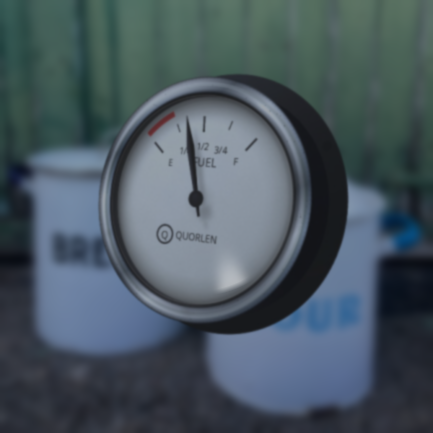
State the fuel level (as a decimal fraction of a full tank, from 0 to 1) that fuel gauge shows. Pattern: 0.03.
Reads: 0.375
